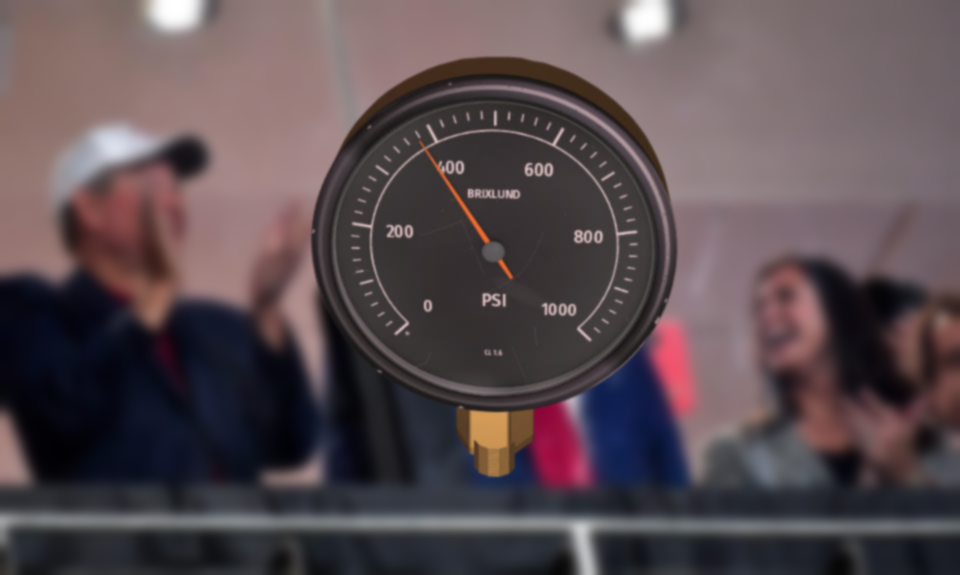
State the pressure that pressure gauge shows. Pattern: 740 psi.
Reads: 380 psi
